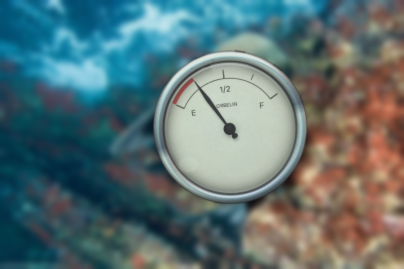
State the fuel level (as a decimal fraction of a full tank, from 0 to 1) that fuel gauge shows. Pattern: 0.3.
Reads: 0.25
